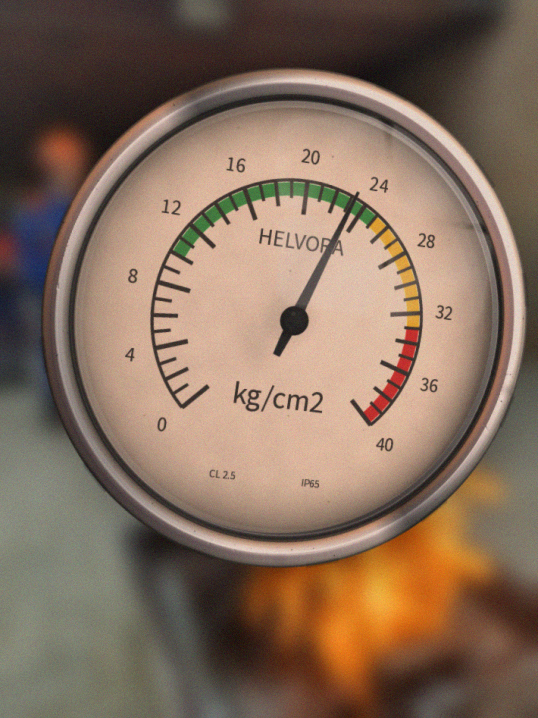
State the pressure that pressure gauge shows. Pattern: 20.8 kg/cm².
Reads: 23 kg/cm²
